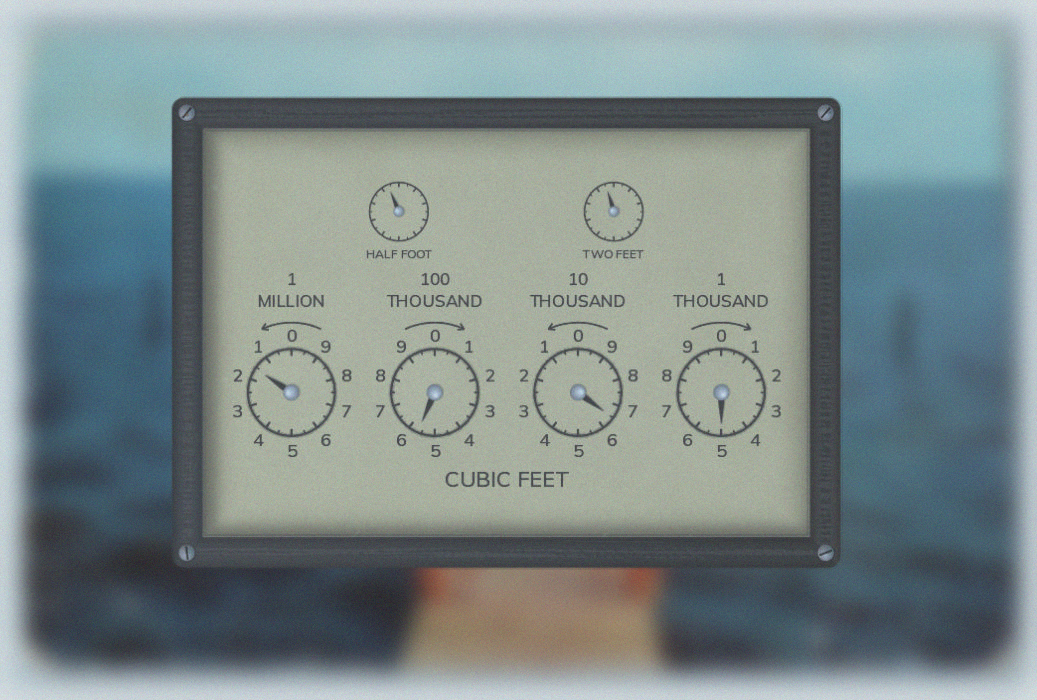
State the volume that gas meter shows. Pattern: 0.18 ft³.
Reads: 156500 ft³
